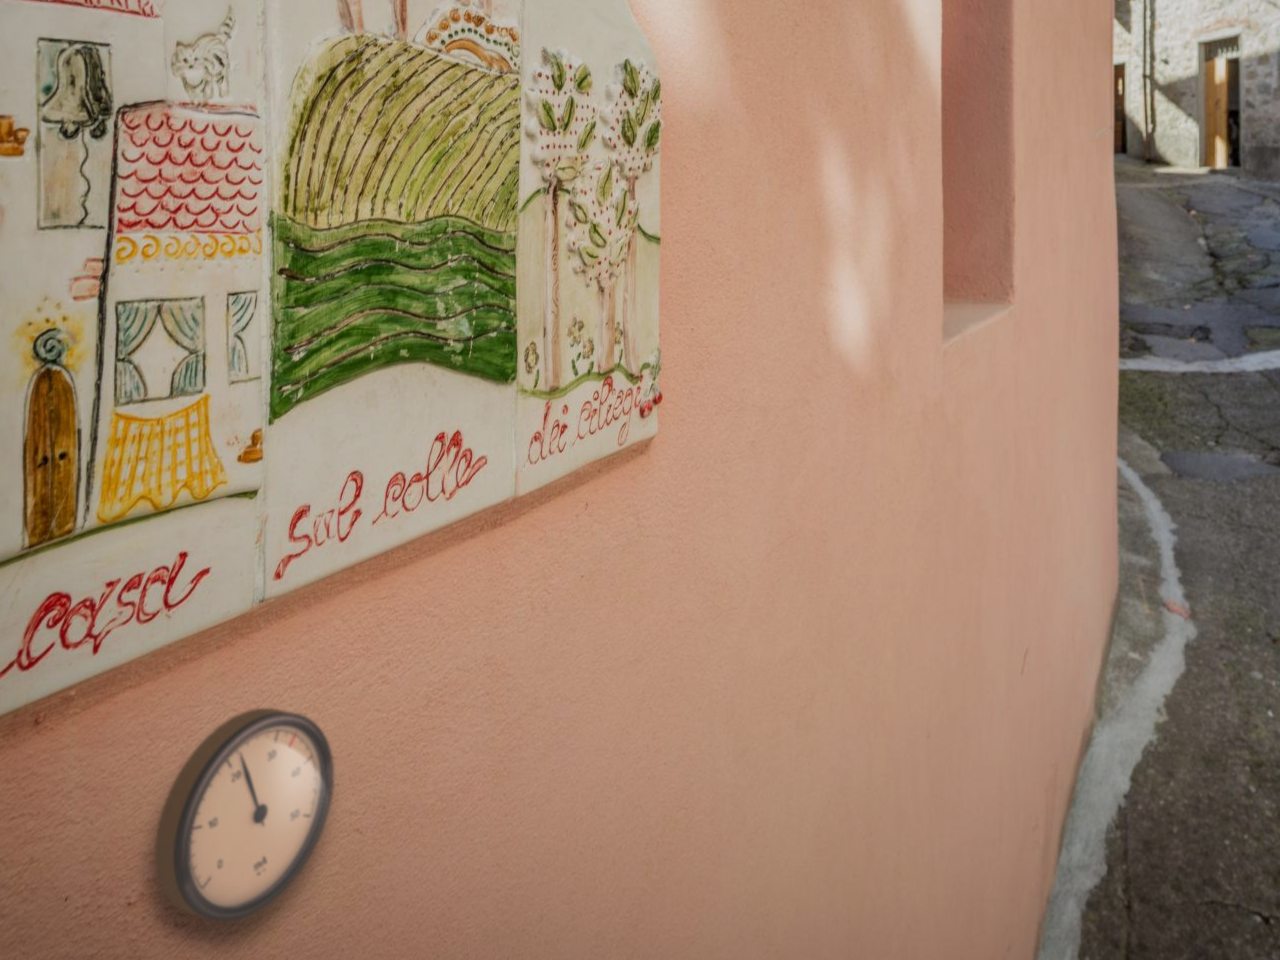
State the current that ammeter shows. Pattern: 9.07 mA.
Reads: 22 mA
